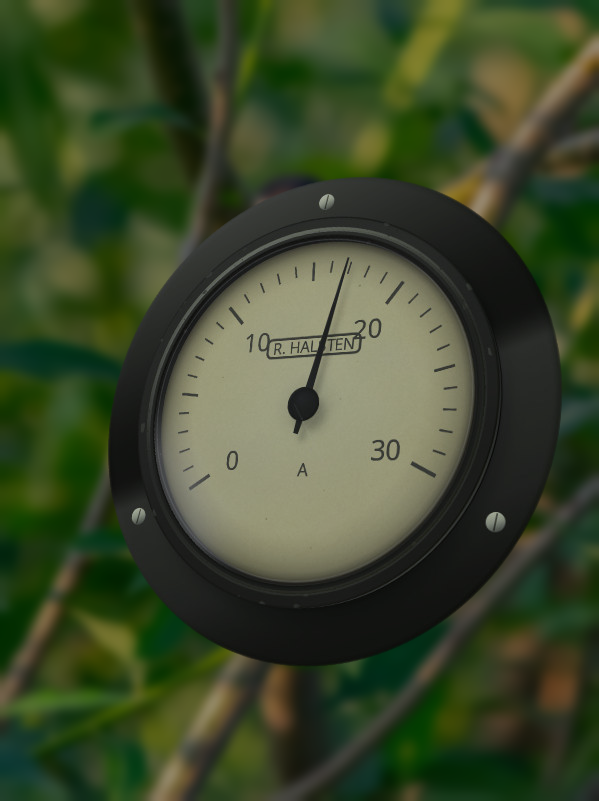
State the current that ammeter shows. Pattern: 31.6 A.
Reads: 17 A
